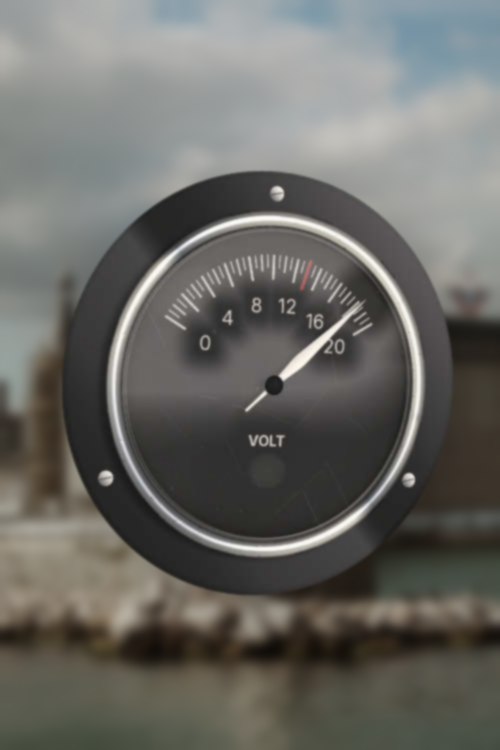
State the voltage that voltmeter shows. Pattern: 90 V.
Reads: 18 V
